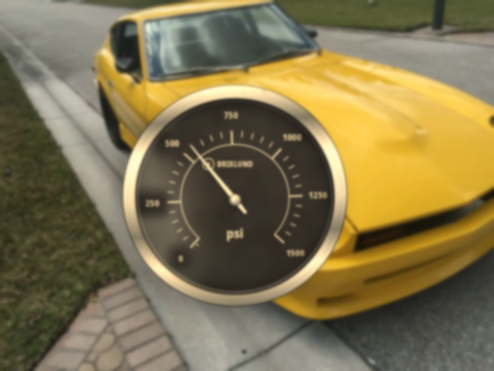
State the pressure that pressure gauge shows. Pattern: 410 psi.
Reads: 550 psi
